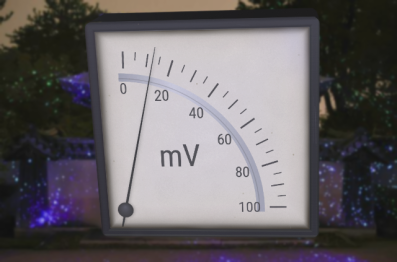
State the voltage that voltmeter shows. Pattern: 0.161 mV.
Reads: 12.5 mV
